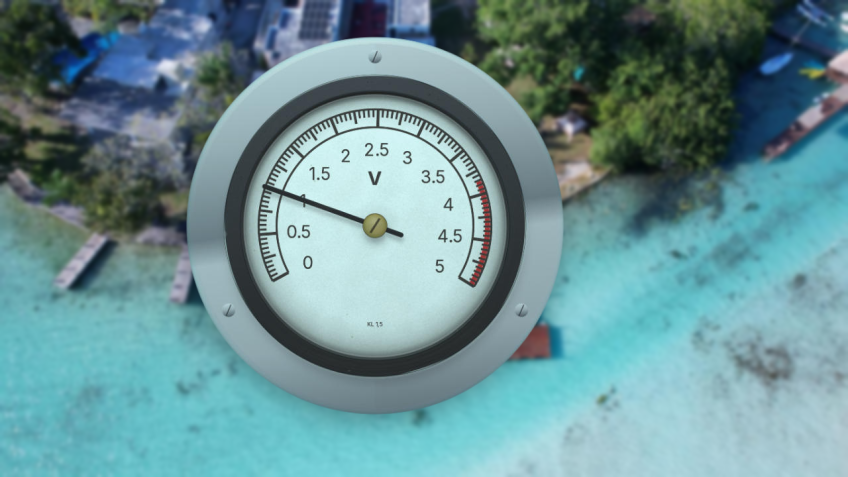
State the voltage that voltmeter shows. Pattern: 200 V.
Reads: 1 V
